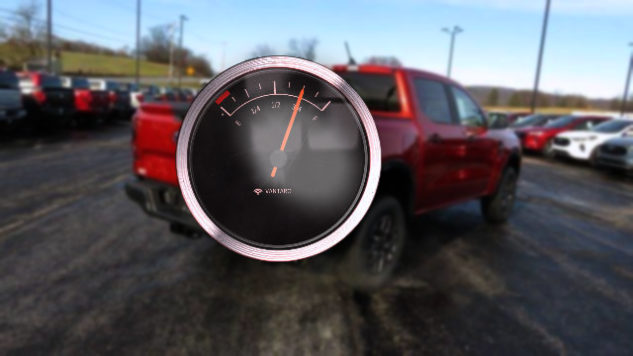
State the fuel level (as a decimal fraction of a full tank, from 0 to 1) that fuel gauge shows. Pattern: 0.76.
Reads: 0.75
